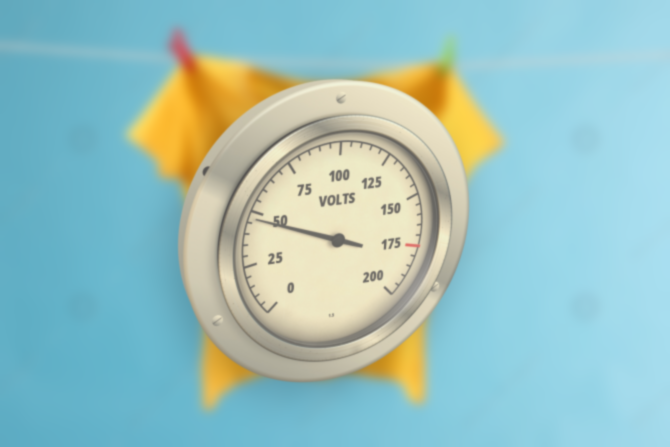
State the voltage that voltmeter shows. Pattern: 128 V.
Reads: 47.5 V
